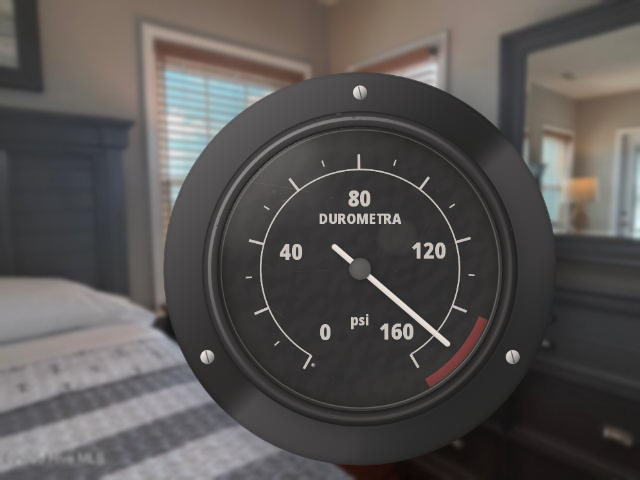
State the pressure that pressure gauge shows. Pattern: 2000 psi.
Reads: 150 psi
